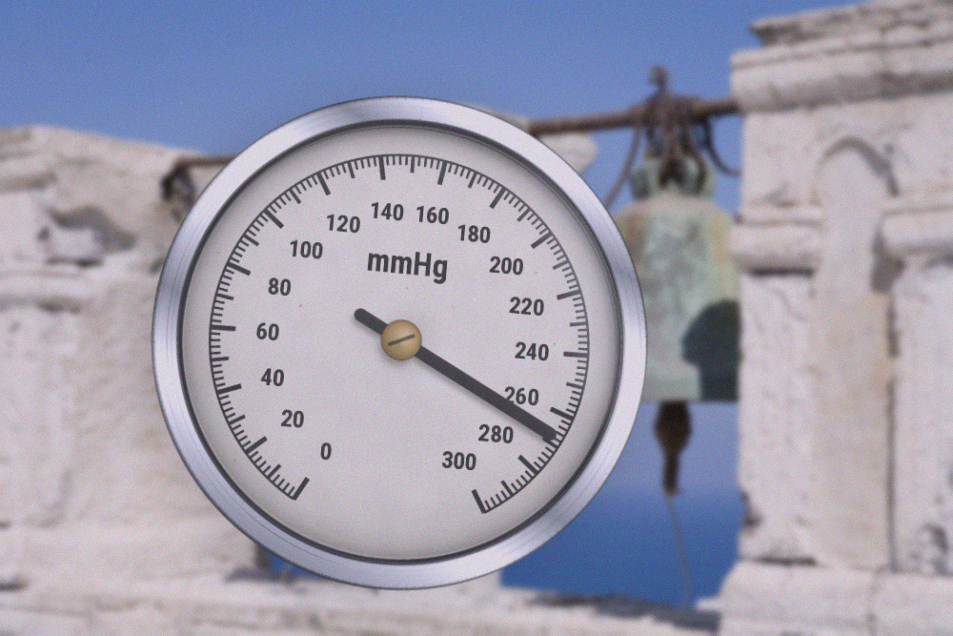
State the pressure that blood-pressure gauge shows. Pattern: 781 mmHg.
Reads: 268 mmHg
